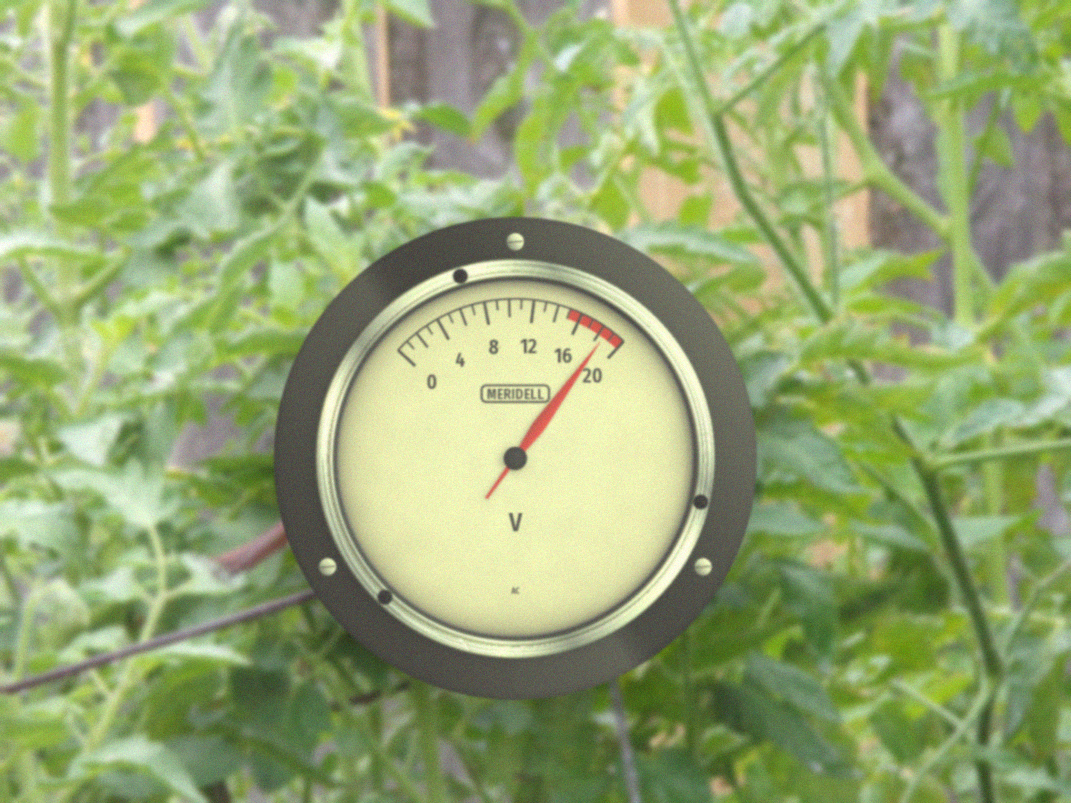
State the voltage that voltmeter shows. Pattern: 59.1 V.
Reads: 18.5 V
